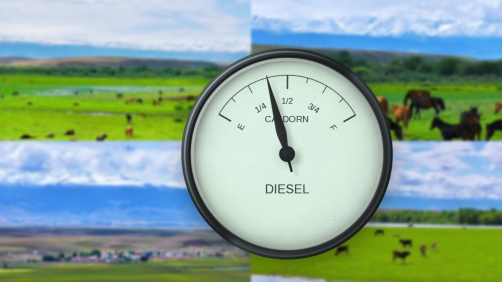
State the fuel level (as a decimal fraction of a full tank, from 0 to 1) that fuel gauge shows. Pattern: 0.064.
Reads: 0.375
